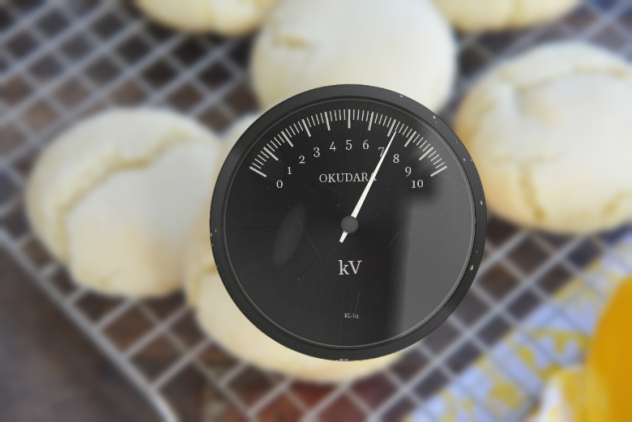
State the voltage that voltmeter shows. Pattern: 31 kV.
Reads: 7.2 kV
